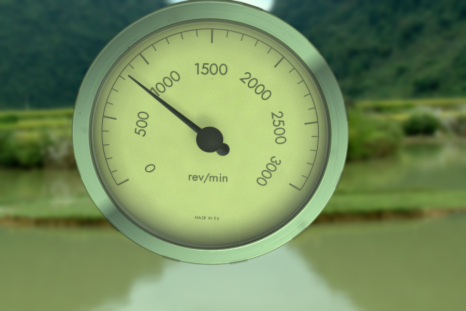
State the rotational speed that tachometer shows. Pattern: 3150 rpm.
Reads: 850 rpm
